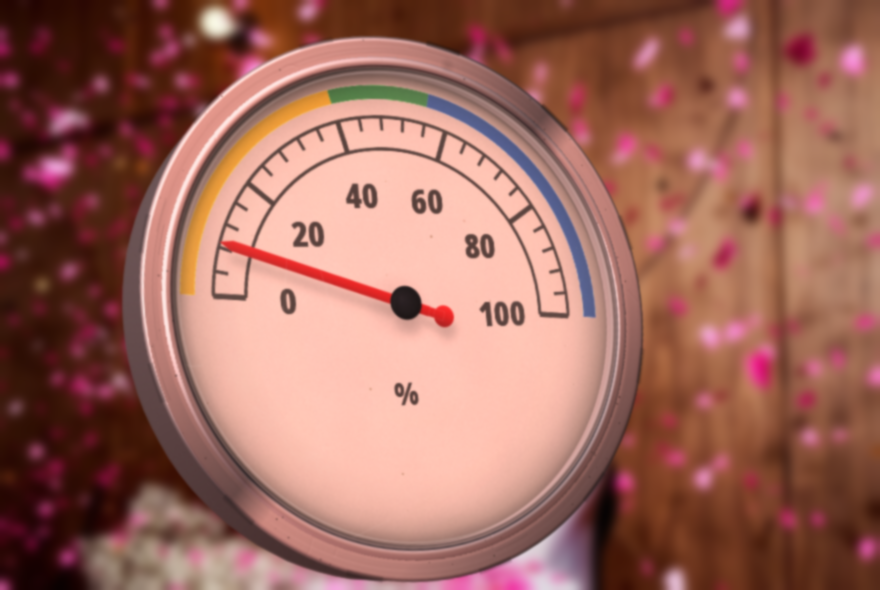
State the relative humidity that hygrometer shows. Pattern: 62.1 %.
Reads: 8 %
